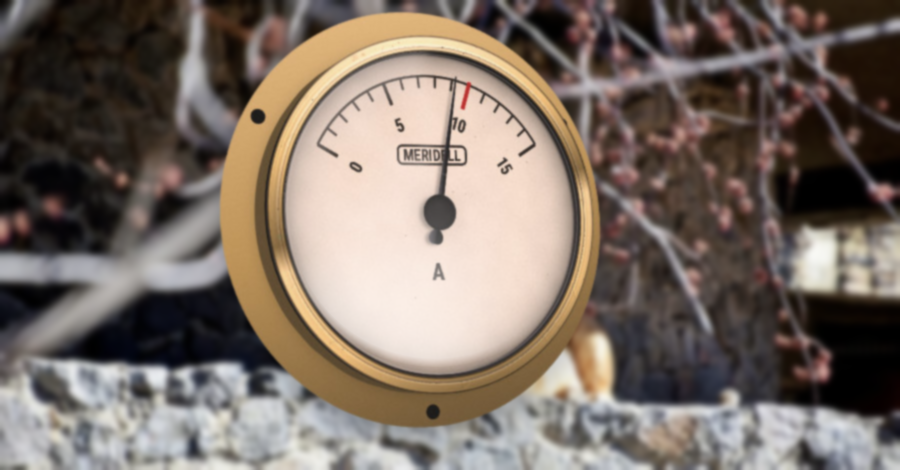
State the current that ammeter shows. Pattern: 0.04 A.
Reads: 9 A
